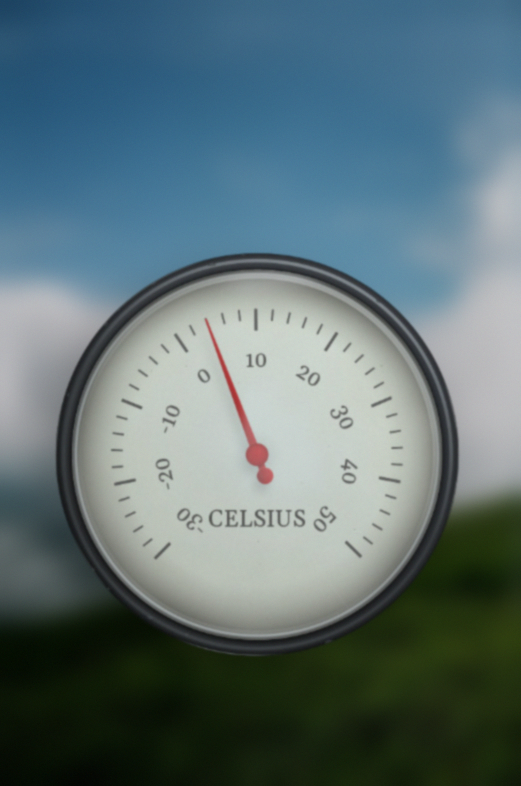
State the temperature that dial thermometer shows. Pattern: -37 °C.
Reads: 4 °C
